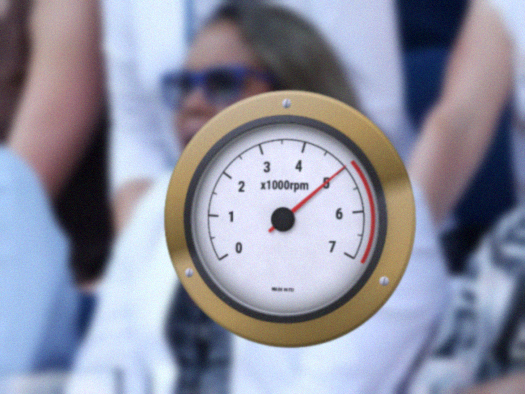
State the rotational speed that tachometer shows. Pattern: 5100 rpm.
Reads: 5000 rpm
